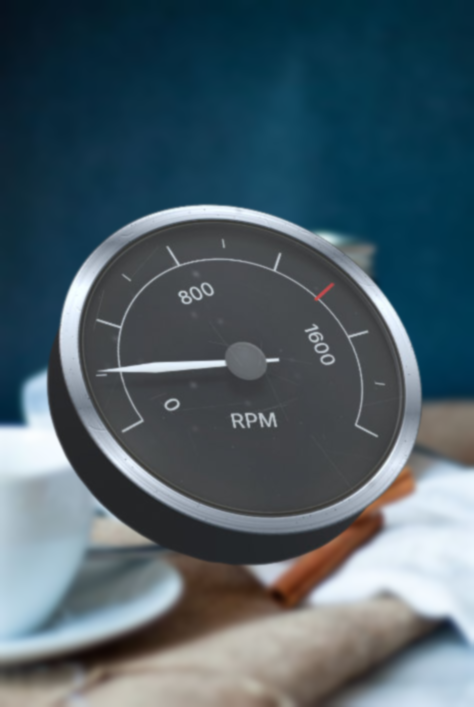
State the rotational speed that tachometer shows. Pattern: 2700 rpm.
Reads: 200 rpm
